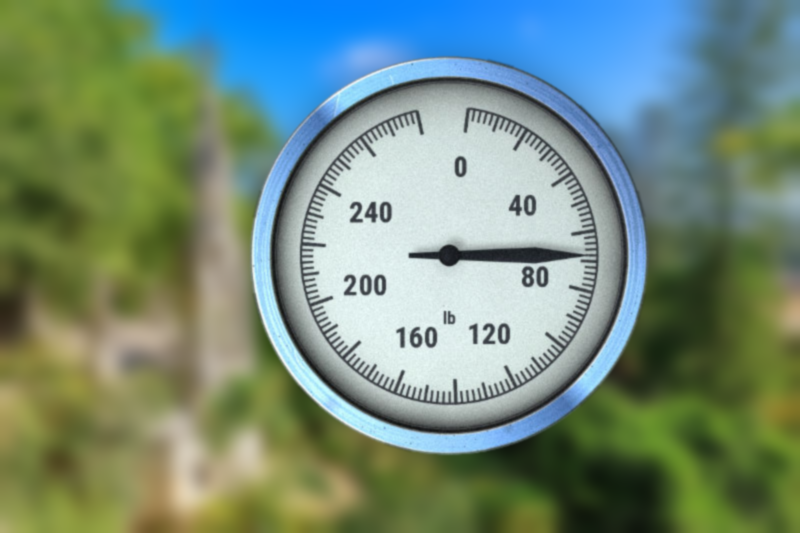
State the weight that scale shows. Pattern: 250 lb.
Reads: 68 lb
